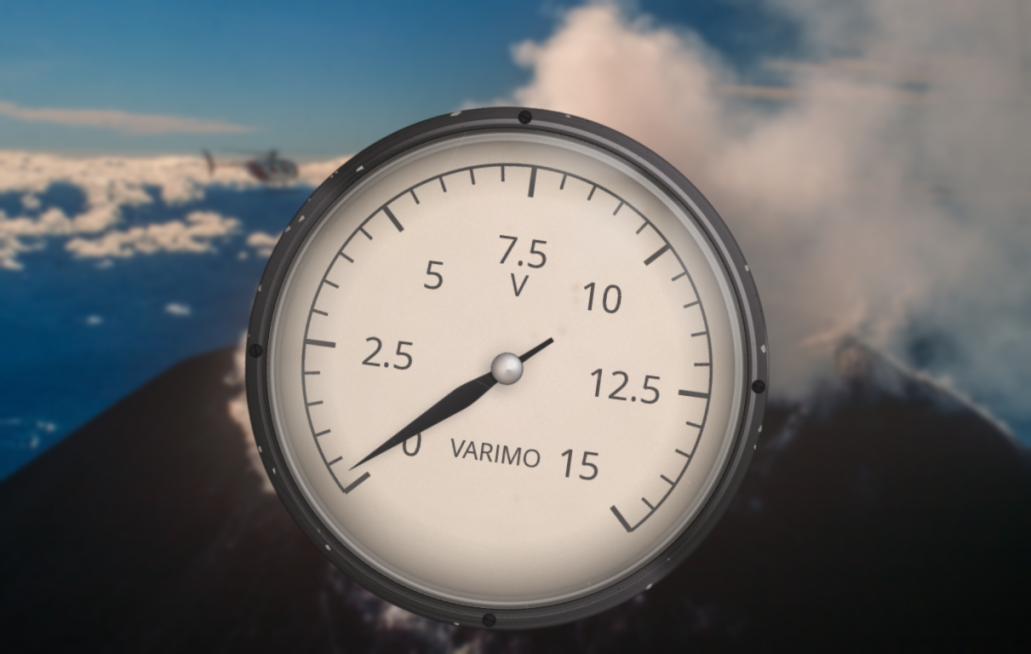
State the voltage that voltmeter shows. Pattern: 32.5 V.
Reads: 0.25 V
